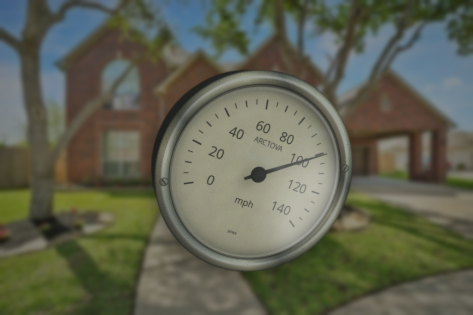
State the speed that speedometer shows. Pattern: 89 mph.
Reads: 100 mph
